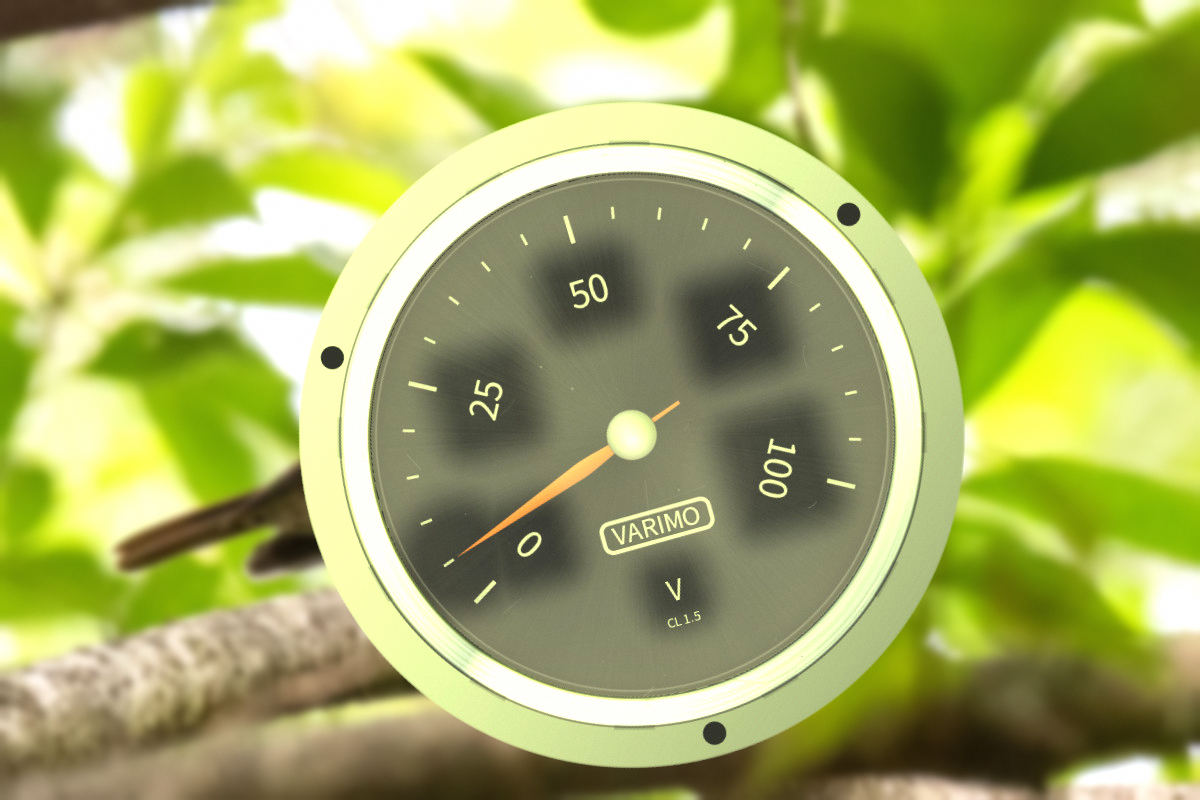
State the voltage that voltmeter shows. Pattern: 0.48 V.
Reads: 5 V
